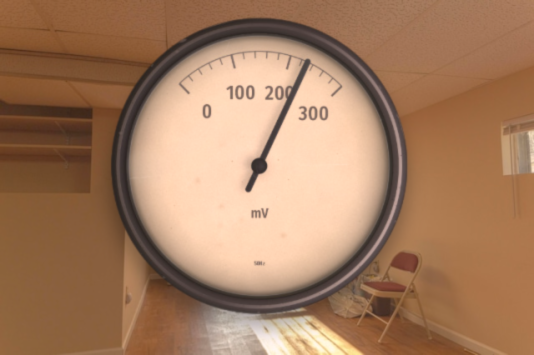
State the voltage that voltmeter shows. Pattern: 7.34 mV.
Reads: 230 mV
